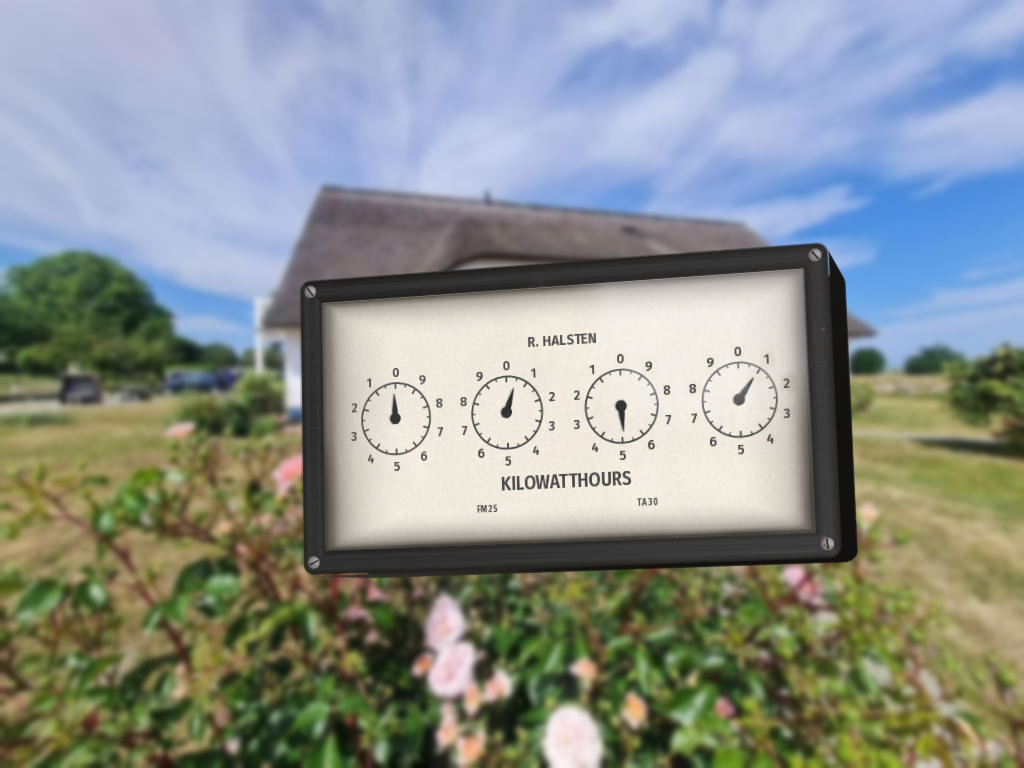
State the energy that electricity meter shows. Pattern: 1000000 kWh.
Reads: 51 kWh
